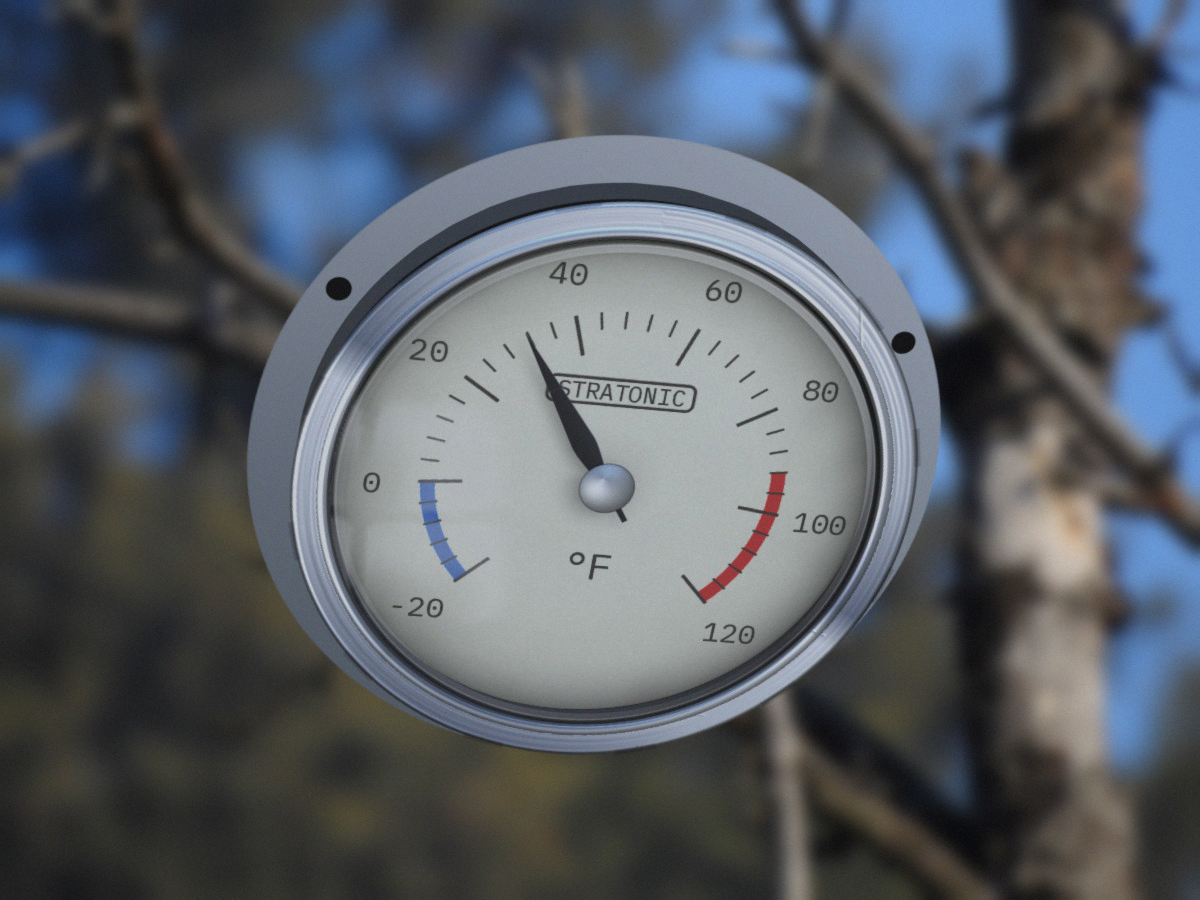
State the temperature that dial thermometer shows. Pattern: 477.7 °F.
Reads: 32 °F
